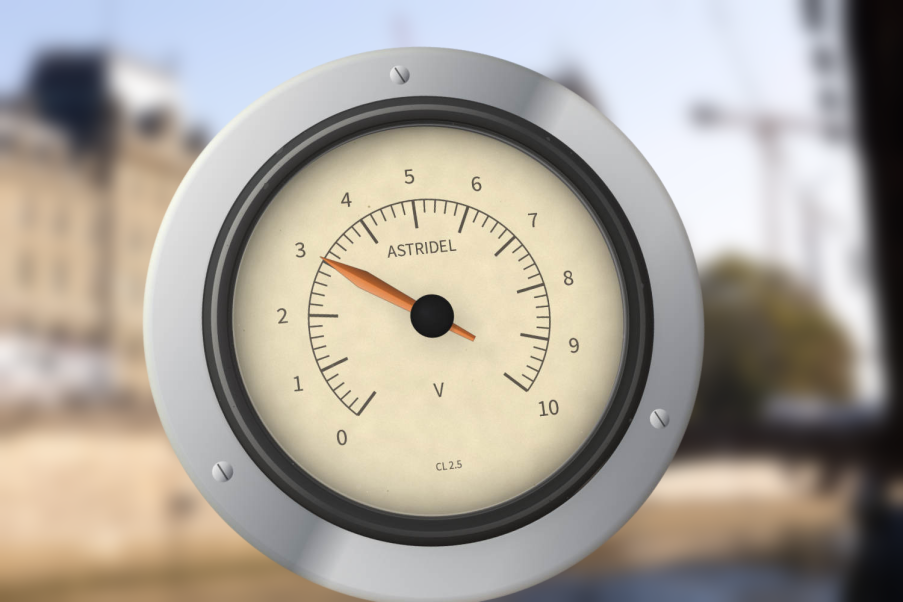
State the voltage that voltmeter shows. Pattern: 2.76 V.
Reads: 3 V
